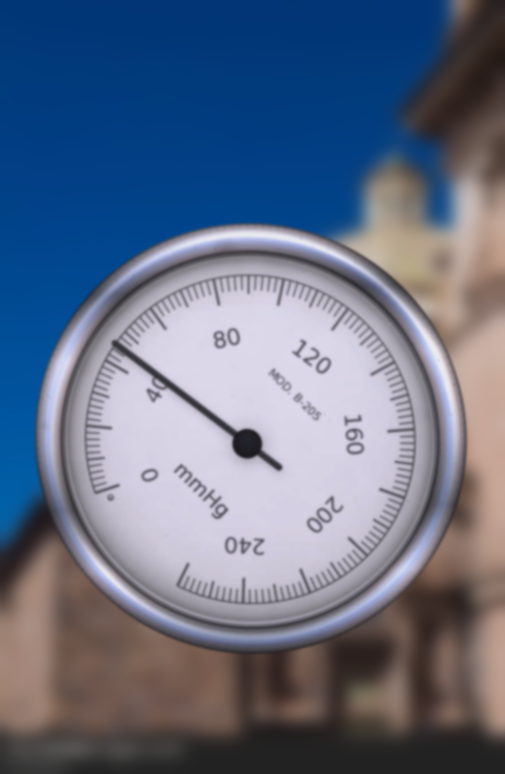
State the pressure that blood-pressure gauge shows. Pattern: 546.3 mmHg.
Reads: 46 mmHg
